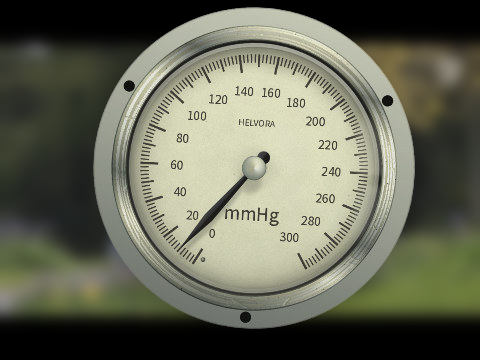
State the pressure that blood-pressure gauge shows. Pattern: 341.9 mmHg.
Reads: 10 mmHg
